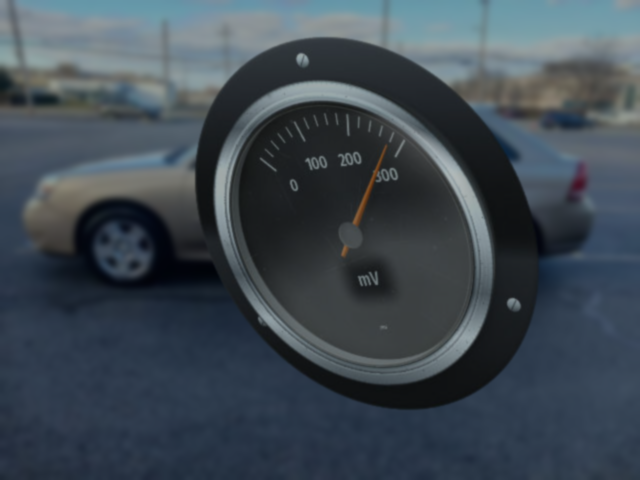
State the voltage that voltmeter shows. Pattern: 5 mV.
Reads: 280 mV
